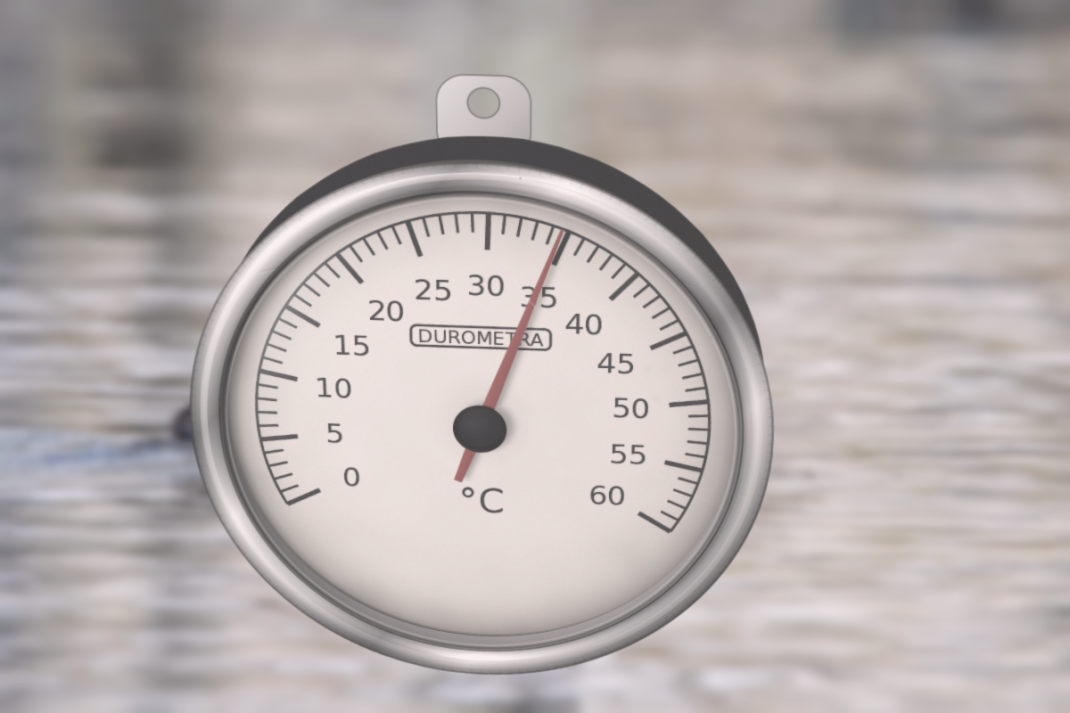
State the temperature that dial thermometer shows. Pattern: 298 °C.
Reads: 34.5 °C
